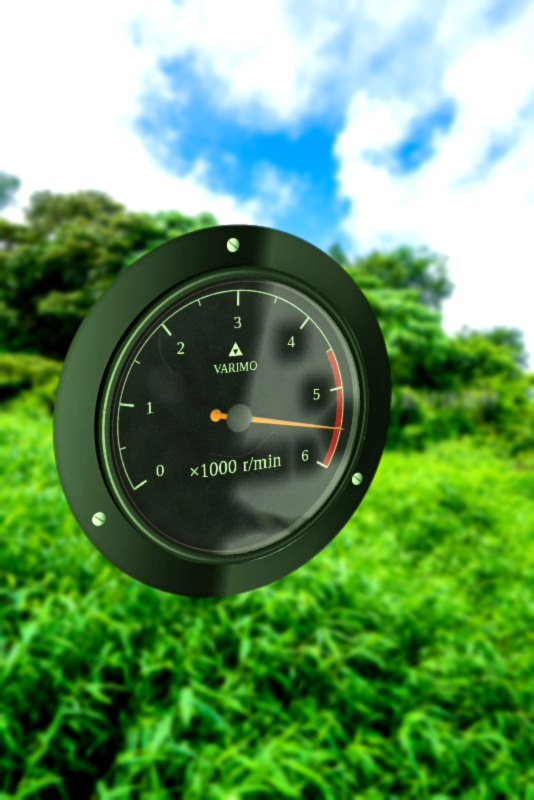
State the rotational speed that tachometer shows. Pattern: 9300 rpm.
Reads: 5500 rpm
